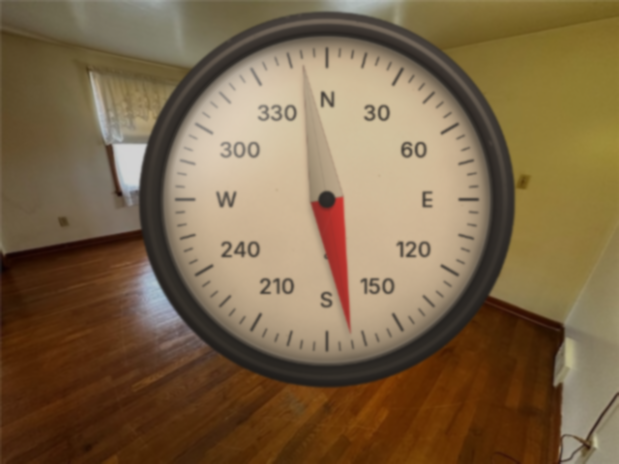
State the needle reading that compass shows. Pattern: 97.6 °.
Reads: 170 °
